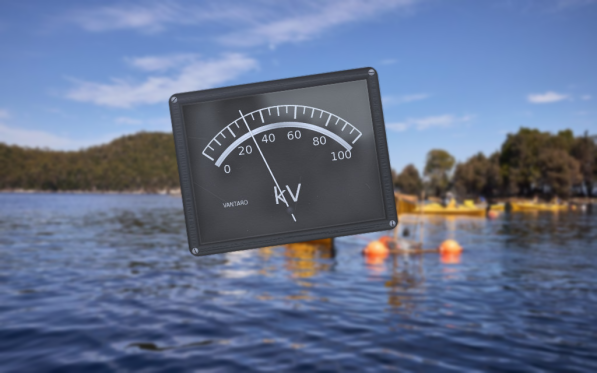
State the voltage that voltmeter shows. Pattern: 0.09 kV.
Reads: 30 kV
